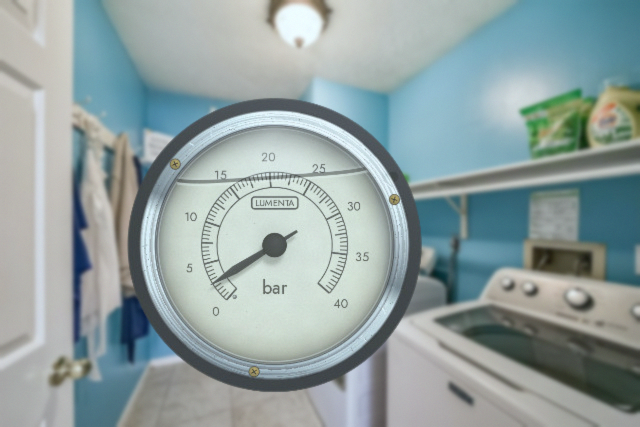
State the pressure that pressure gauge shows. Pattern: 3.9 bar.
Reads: 2.5 bar
